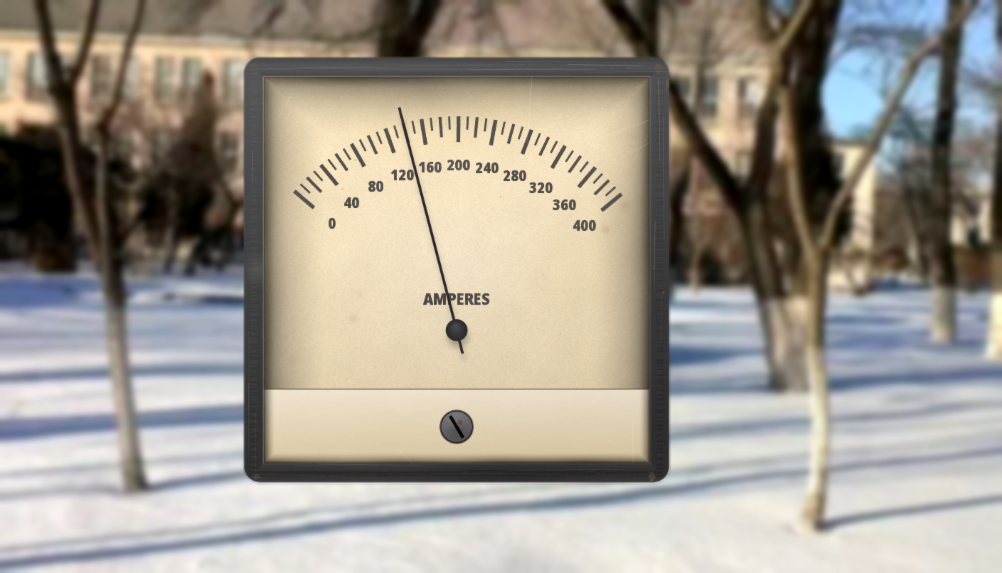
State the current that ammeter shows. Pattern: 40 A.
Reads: 140 A
